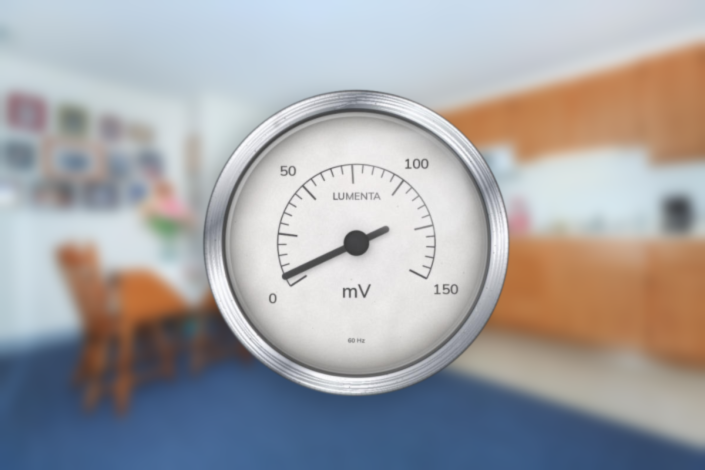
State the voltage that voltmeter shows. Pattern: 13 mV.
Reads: 5 mV
